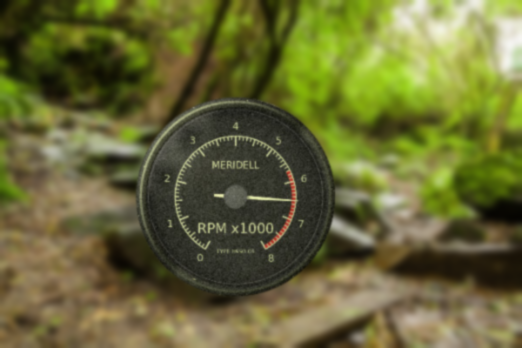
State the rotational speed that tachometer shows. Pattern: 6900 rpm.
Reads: 6500 rpm
